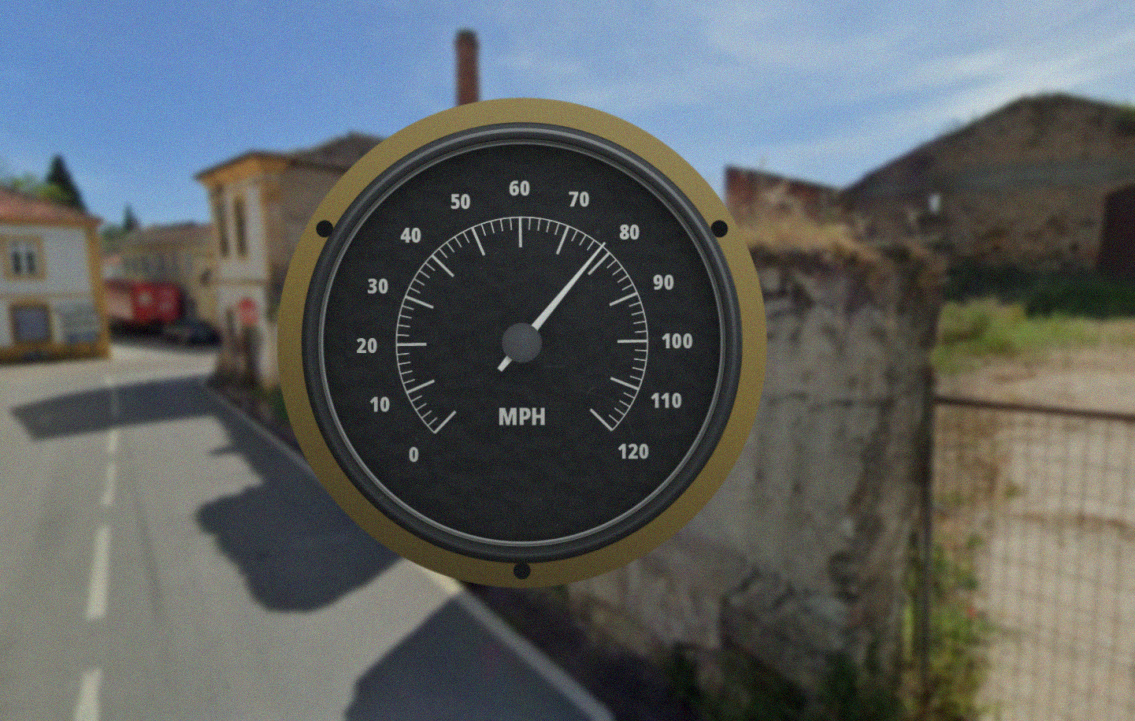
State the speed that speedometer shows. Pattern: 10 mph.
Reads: 78 mph
